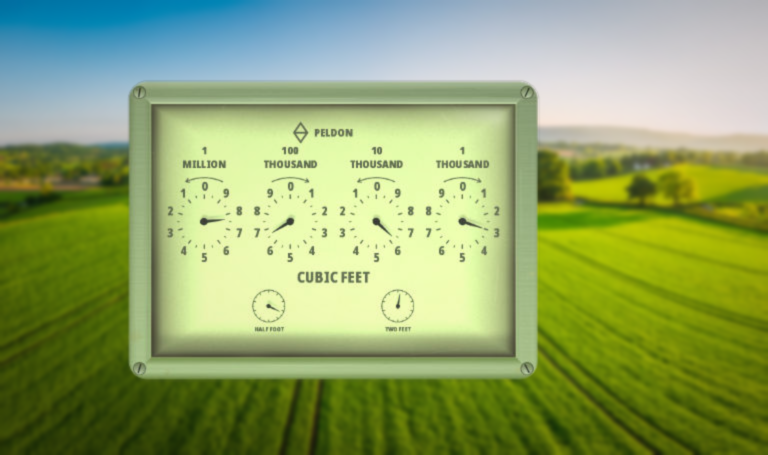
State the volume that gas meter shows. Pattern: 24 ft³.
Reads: 766300 ft³
